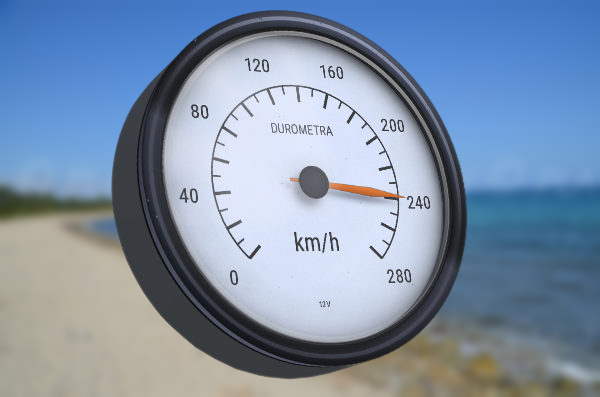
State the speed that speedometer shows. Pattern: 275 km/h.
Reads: 240 km/h
